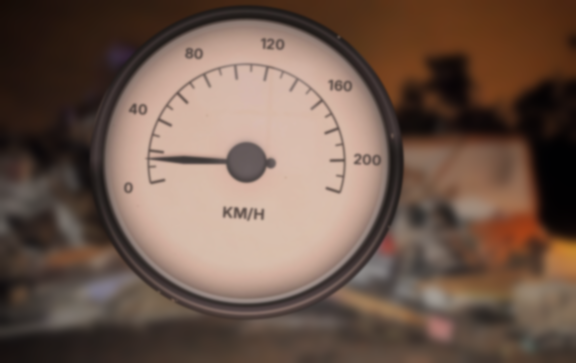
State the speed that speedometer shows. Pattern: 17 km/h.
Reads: 15 km/h
